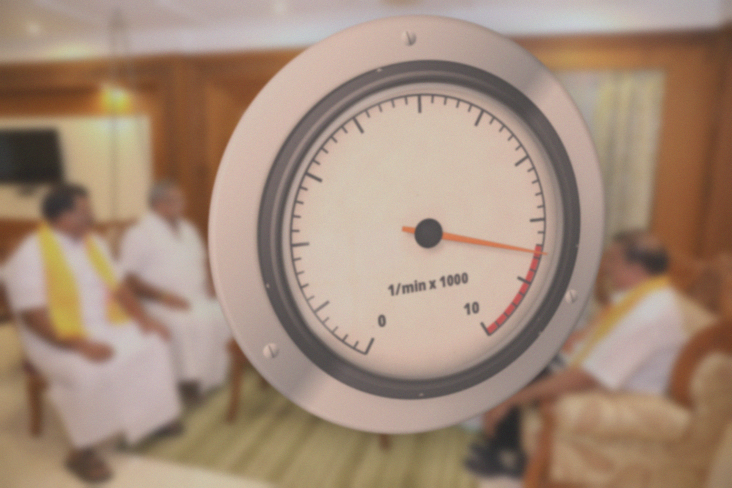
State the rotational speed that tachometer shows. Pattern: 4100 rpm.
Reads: 8500 rpm
